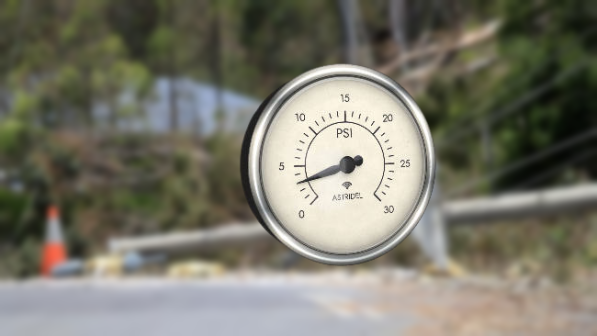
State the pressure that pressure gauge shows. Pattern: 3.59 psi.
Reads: 3 psi
